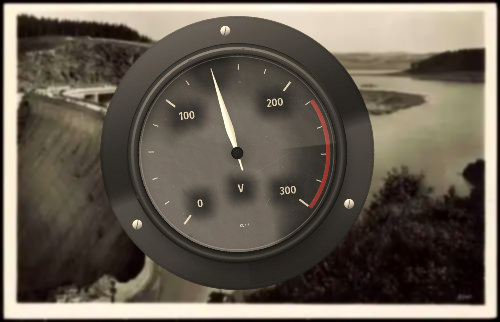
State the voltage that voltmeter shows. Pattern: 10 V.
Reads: 140 V
